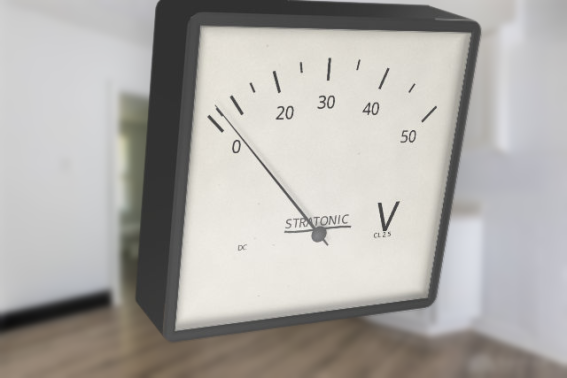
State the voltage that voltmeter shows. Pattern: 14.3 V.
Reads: 5 V
